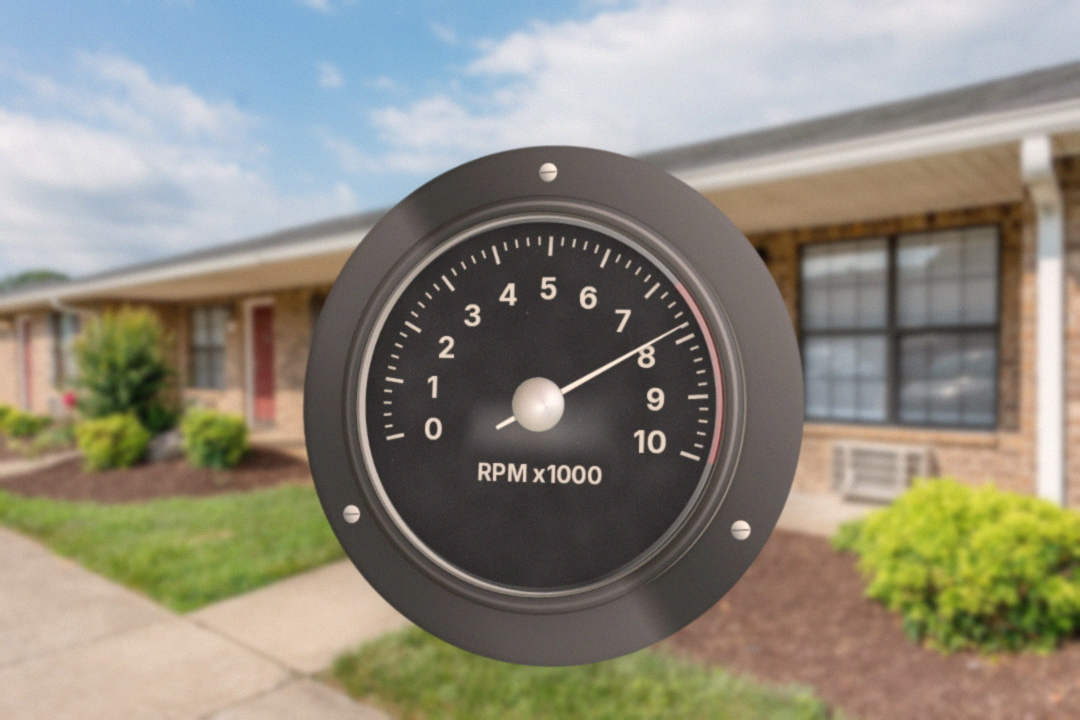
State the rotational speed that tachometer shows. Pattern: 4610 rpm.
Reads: 7800 rpm
